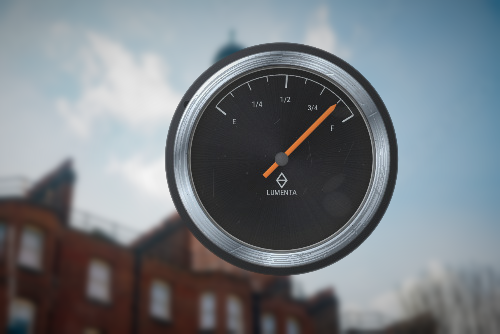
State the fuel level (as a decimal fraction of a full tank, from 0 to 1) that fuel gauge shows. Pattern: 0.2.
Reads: 0.875
